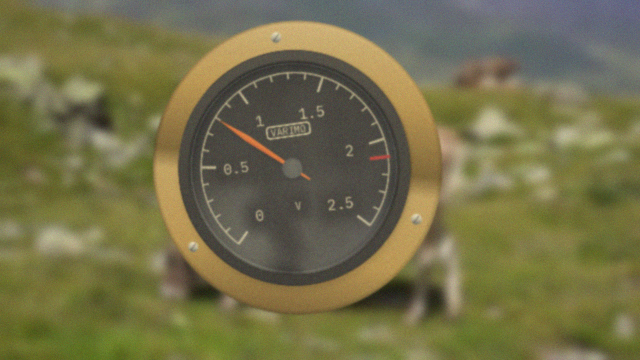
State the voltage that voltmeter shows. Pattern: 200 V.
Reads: 0.8 V
